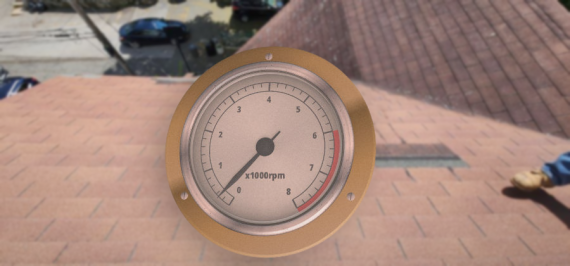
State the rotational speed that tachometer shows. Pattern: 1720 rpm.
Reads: 300 rpm
